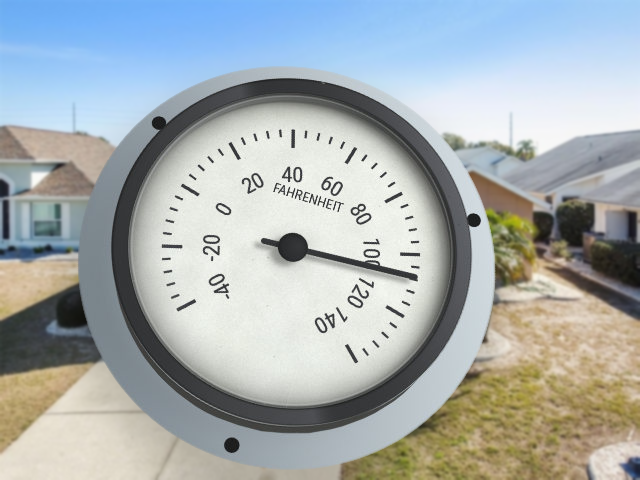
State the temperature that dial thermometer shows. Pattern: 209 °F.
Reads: 108 °F
